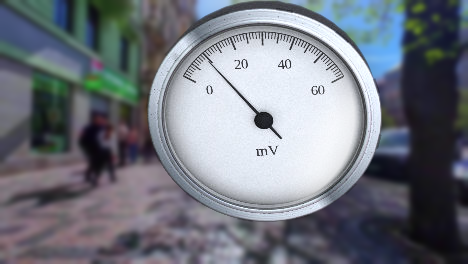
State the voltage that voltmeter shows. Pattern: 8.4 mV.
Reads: 10 mV
